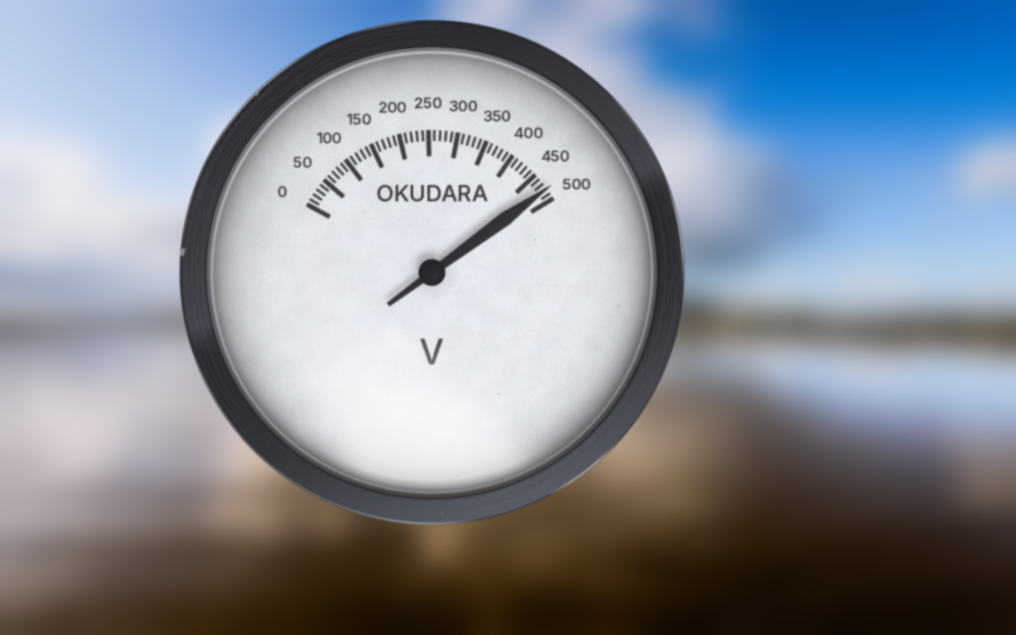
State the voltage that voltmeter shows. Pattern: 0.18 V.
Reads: 480 V
